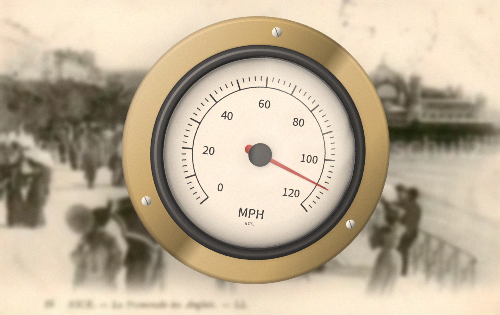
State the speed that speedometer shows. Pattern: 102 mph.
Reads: 110 mph
